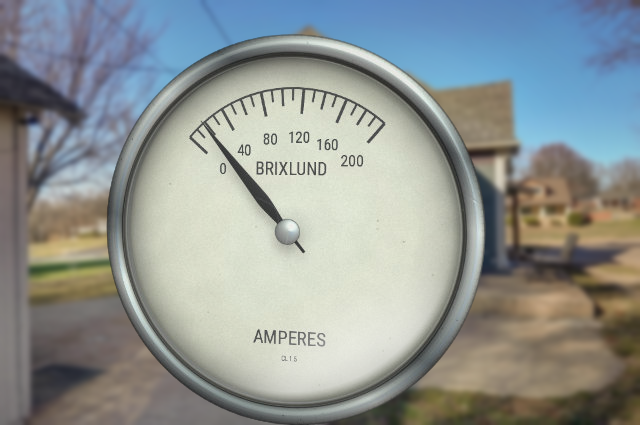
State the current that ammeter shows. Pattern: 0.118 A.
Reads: 20 A
